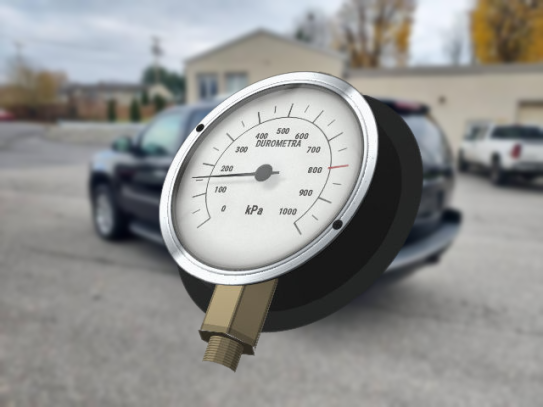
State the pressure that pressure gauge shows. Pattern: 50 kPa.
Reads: 150 kPa
